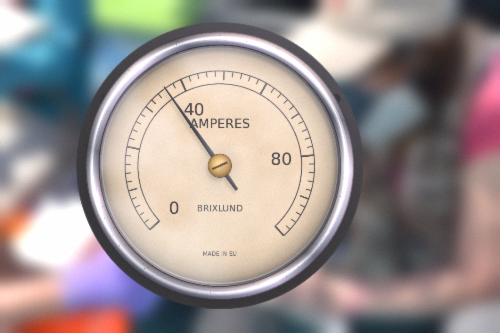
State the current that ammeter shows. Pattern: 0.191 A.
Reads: 36 A
